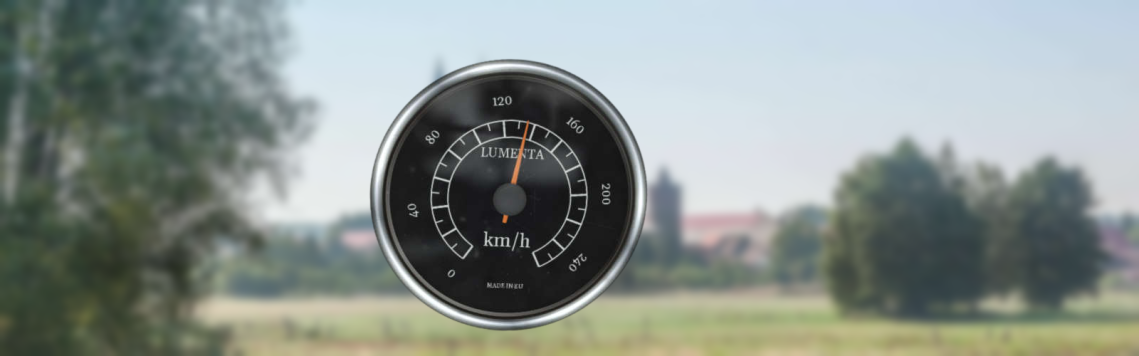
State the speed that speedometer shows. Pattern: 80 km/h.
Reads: 135 km/h
